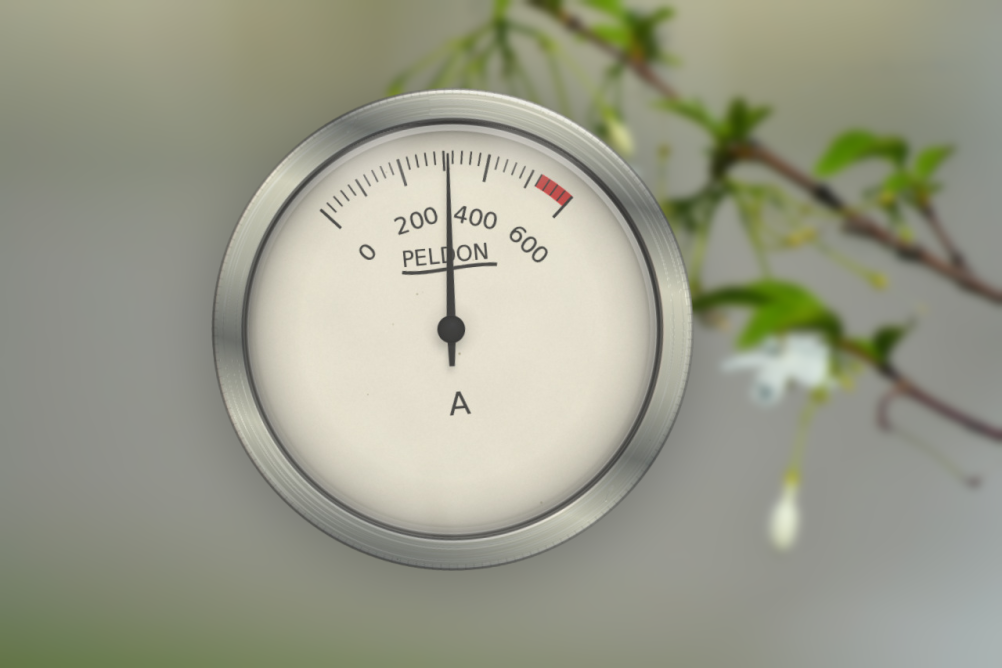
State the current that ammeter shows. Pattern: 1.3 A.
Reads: 310 A
